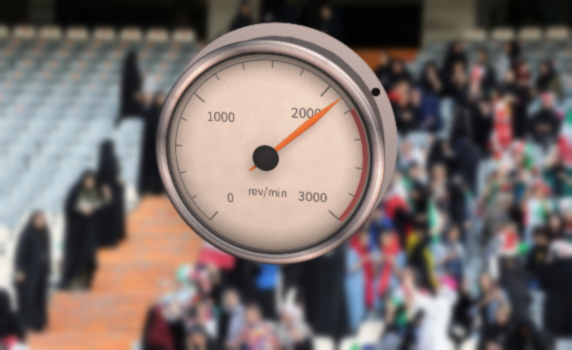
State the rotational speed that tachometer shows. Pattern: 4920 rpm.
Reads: 2100 rpm
